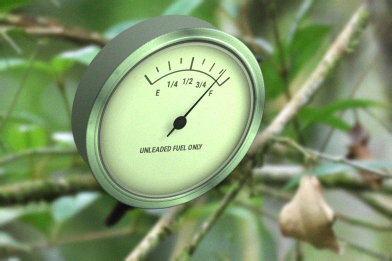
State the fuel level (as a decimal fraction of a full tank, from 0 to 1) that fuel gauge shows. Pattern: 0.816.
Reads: 0.875
